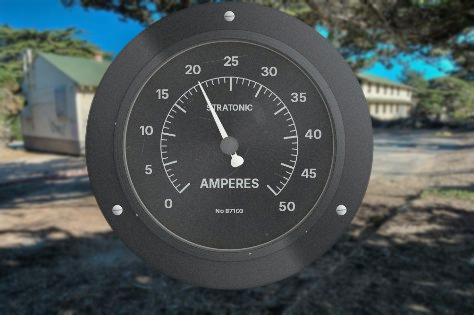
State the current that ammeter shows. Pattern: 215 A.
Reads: 20 A
